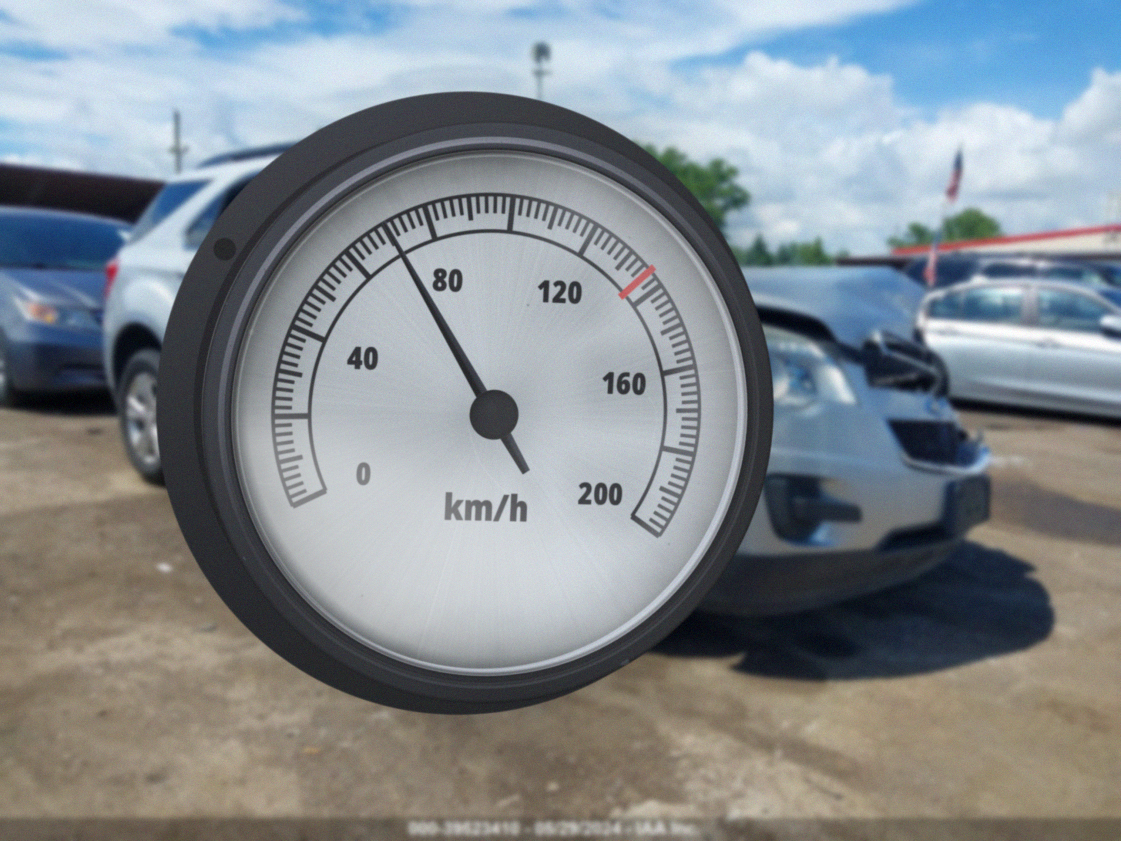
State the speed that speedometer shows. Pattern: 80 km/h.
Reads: 70 km/h
